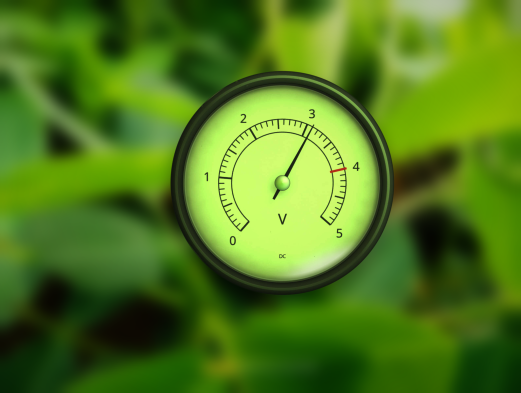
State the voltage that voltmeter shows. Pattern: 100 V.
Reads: 3.1 V
